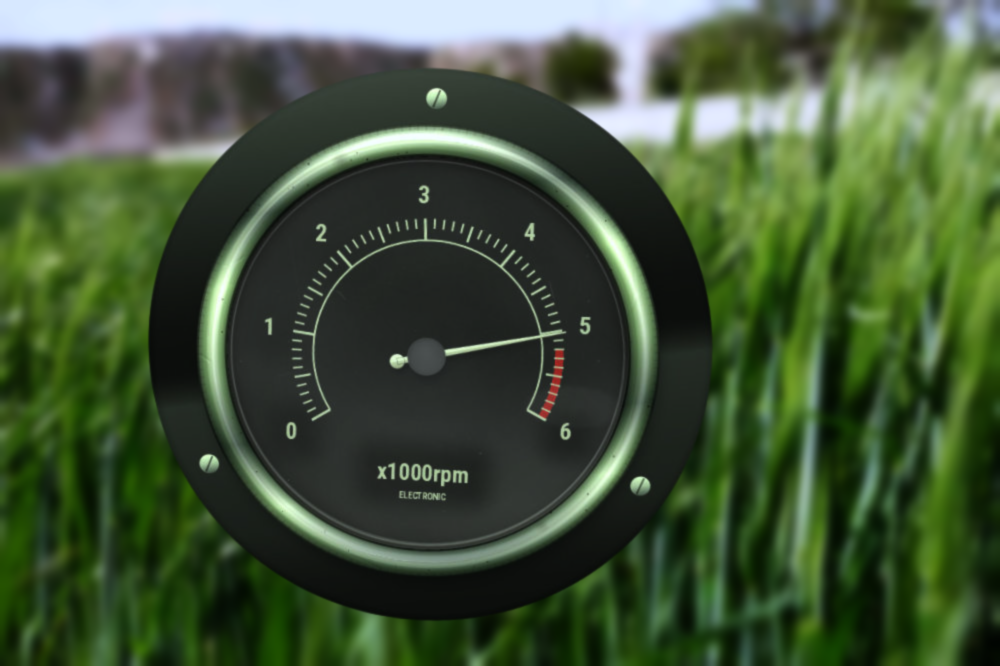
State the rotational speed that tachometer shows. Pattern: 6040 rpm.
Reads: 5000 rpm
